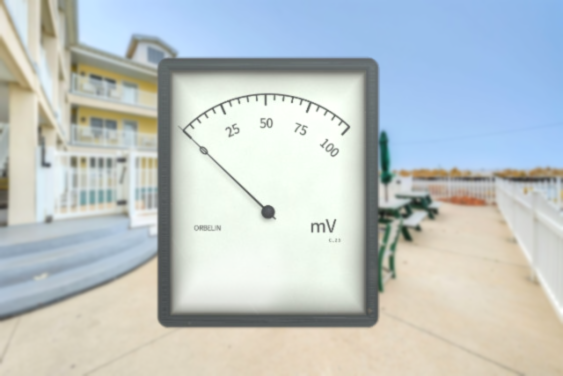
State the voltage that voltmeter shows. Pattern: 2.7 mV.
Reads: 0 mV
